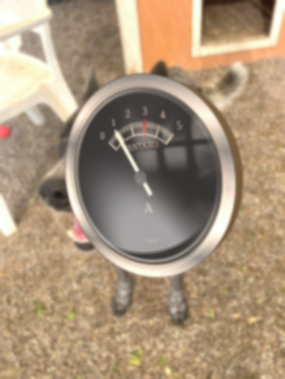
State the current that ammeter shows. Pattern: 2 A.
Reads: 1 A
